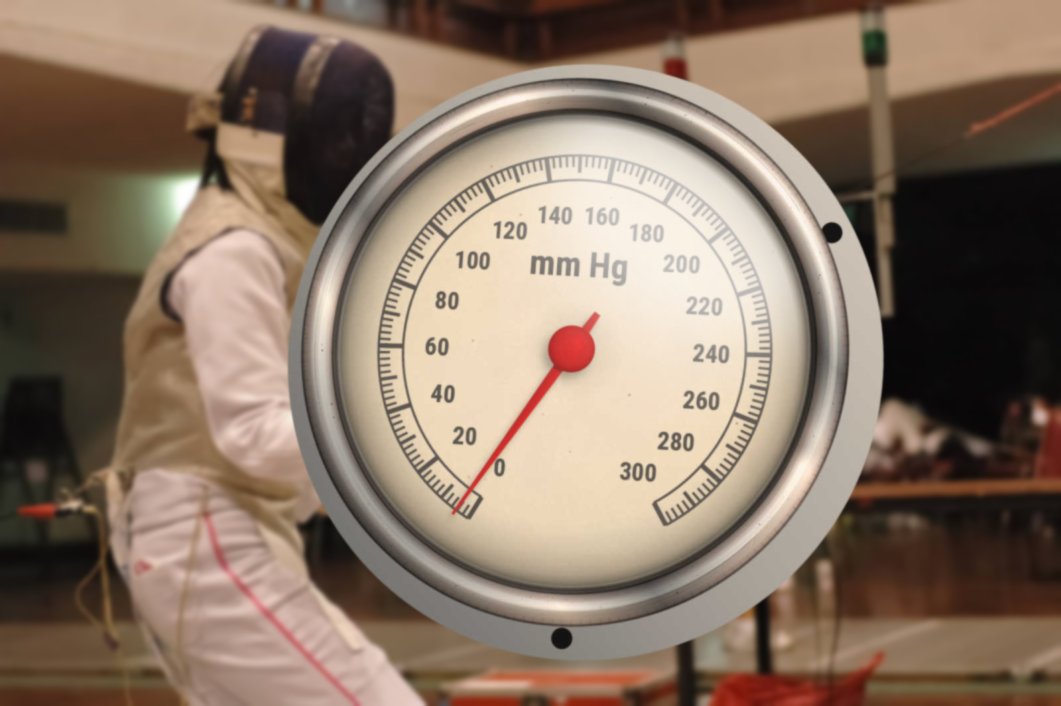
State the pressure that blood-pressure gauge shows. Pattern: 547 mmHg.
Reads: 4 mmHg
